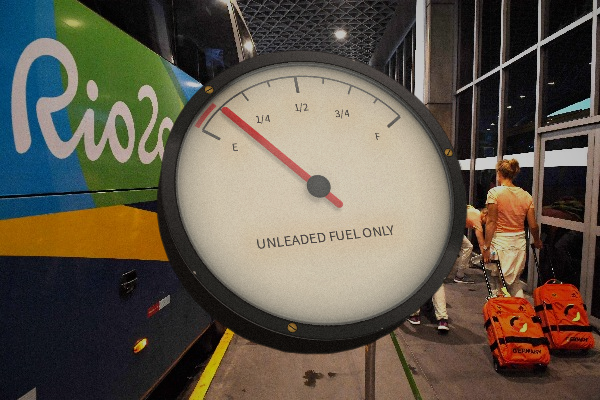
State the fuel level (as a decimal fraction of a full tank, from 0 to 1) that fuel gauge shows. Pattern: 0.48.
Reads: 0.125
